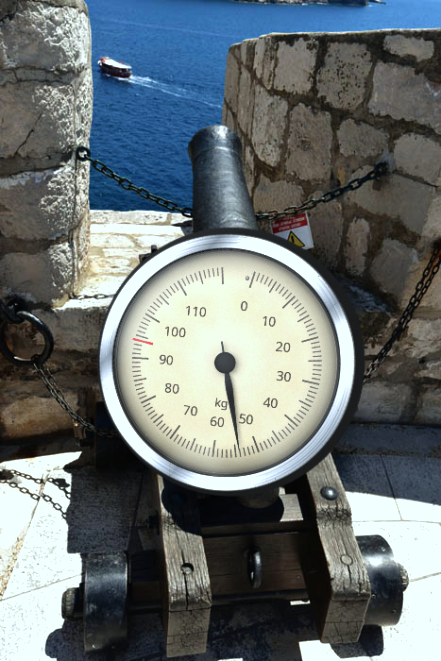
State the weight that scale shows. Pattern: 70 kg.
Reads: 54 kg
